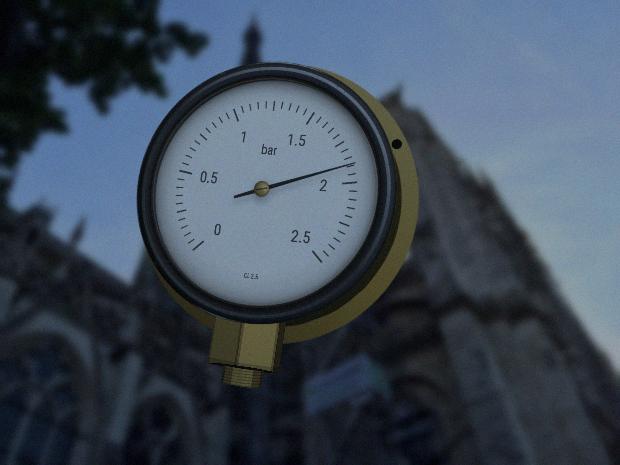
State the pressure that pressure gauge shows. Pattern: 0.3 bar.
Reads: 1.9 bar
